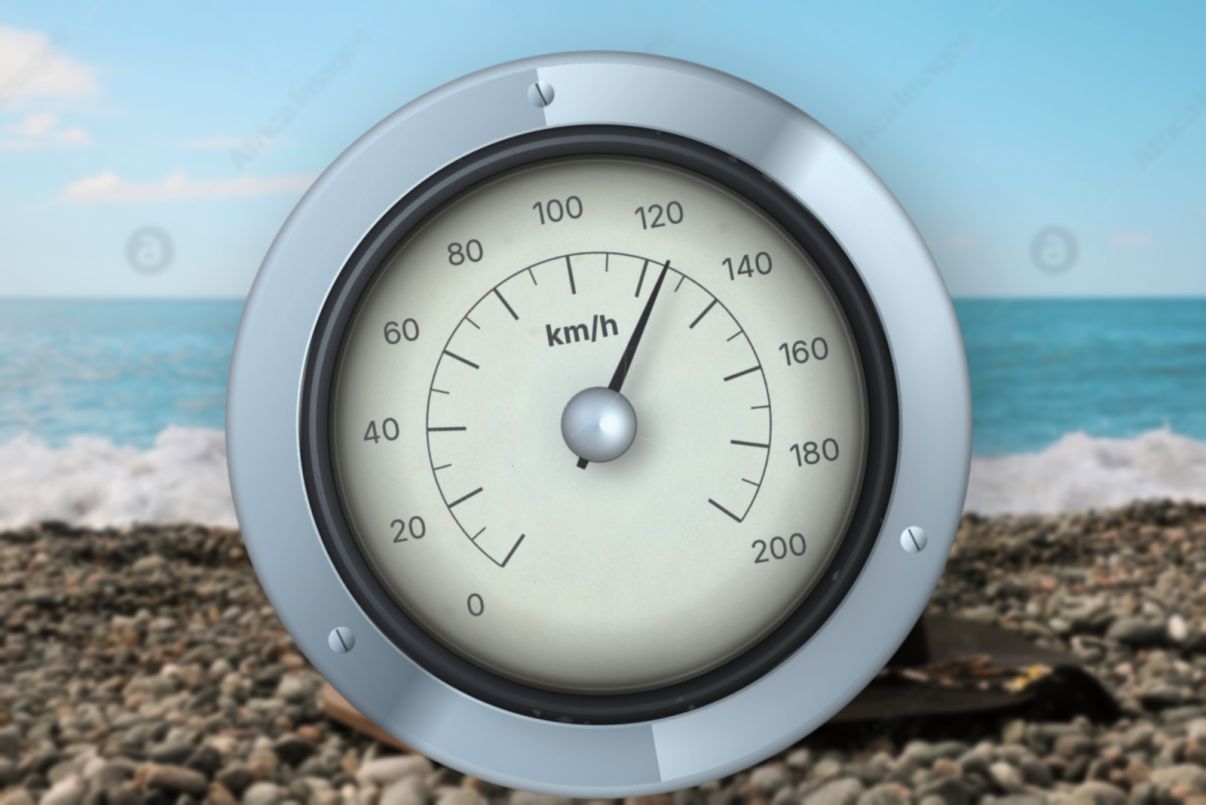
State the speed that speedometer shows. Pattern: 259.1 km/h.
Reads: 125 km/h
